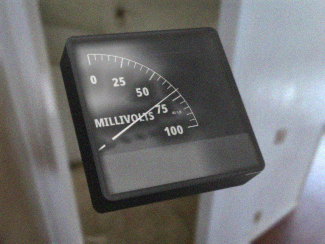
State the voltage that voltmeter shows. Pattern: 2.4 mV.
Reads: 70 mV
